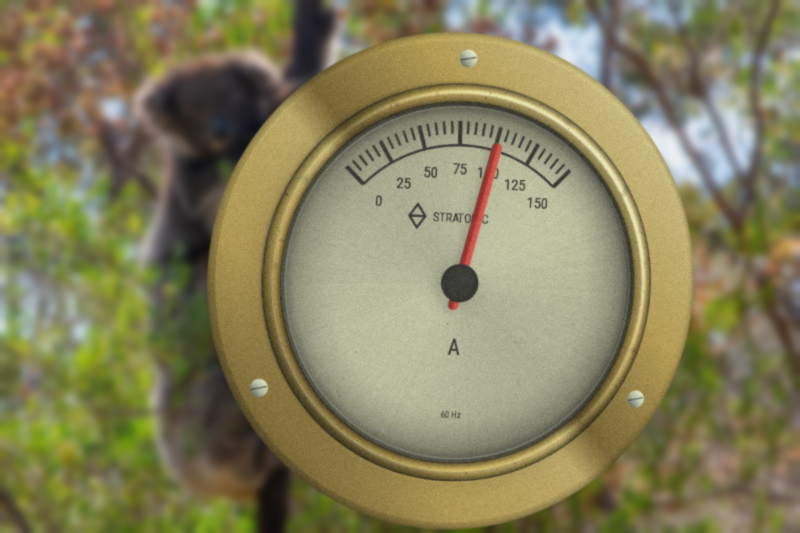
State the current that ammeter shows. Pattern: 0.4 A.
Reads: 100 A
